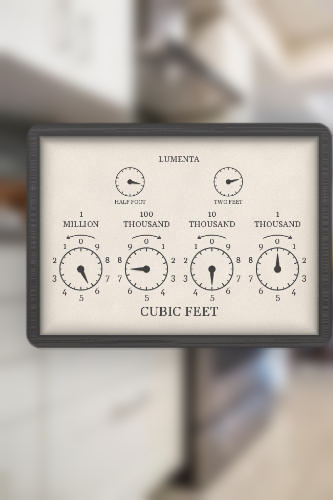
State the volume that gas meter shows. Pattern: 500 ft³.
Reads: 575000 ft³
